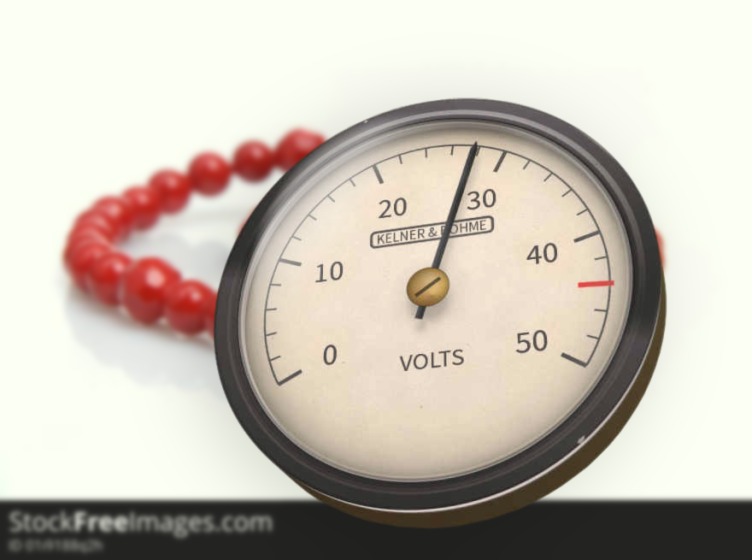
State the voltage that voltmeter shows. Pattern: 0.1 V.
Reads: 28 V
